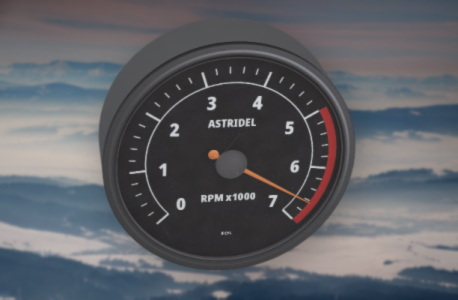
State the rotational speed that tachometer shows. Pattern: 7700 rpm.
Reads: 6600 rpm
